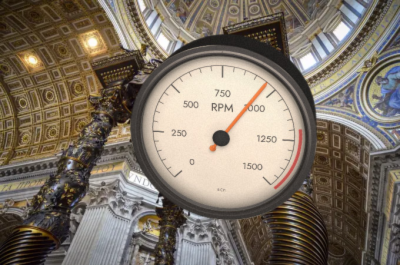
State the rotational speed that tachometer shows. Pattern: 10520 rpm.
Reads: 950 rpm
